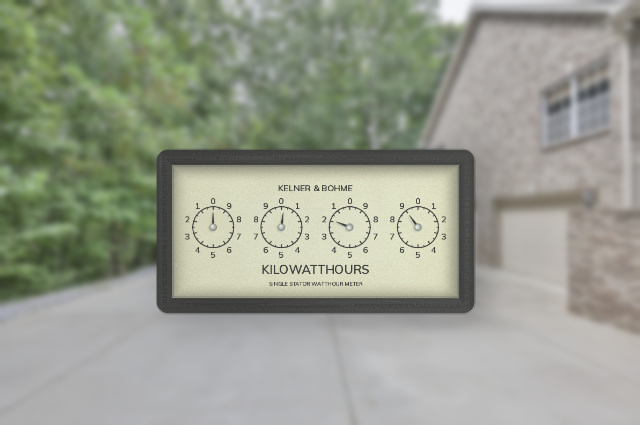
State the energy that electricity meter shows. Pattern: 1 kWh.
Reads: 19 kWh
